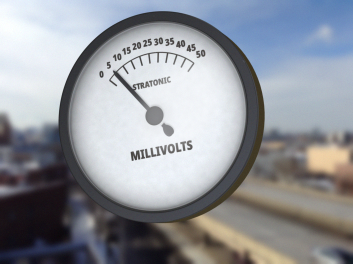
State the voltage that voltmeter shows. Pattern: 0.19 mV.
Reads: 5 mV
